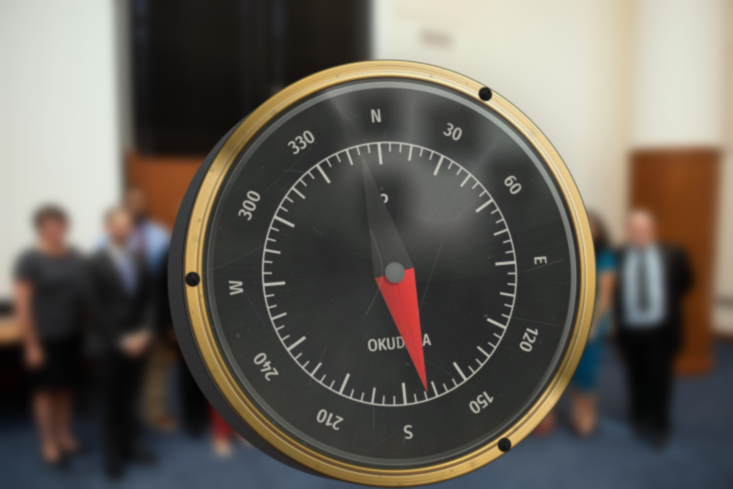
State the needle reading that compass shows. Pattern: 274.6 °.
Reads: 170 °
